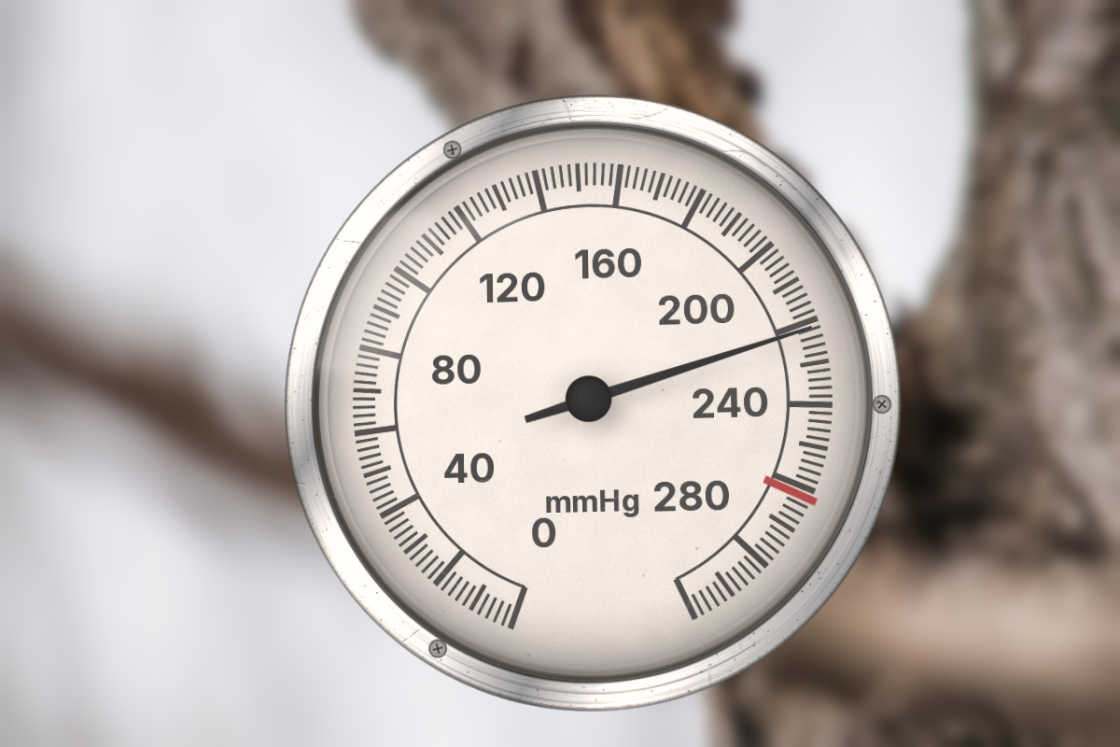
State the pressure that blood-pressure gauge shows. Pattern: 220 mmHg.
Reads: 222 mmHg
